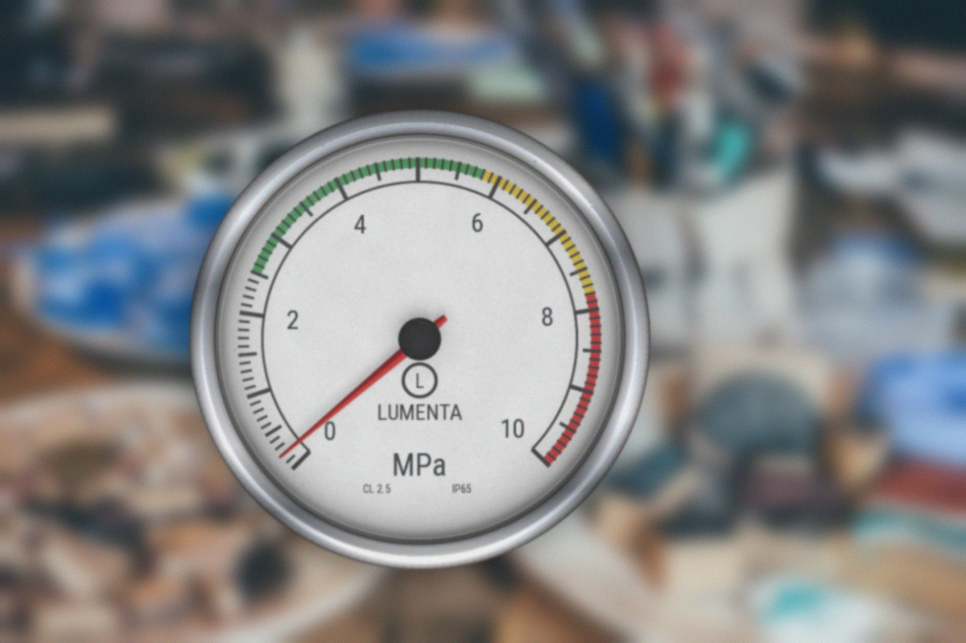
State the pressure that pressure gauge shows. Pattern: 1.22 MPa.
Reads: 0.2 MPa
